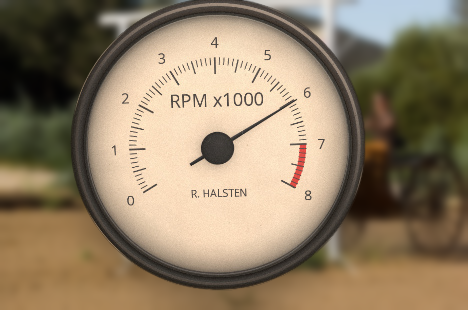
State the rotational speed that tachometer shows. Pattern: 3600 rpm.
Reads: 6000 rpm
